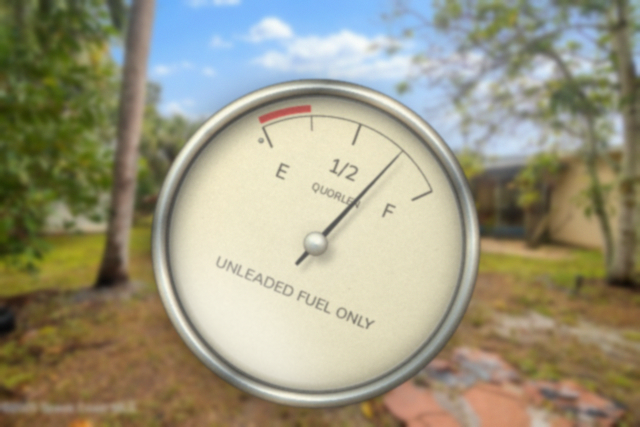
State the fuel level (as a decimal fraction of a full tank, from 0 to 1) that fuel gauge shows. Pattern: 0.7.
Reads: 0.75
